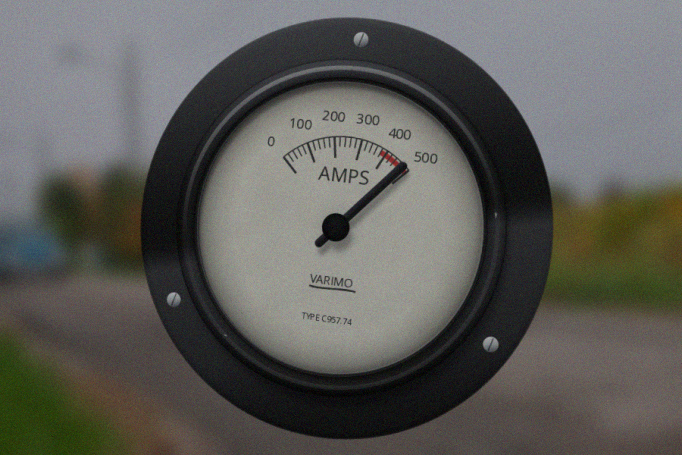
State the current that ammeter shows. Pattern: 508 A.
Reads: 480 A
